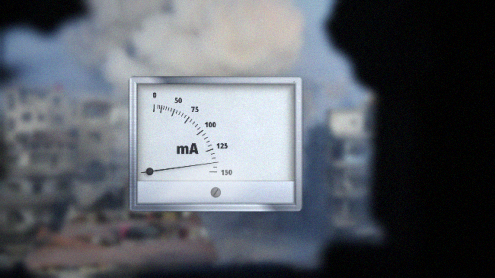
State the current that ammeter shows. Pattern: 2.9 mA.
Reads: 140 mA
